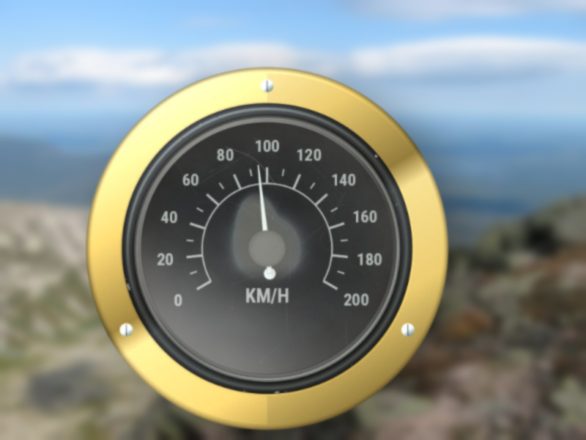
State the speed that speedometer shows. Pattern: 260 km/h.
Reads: 95 km/h
